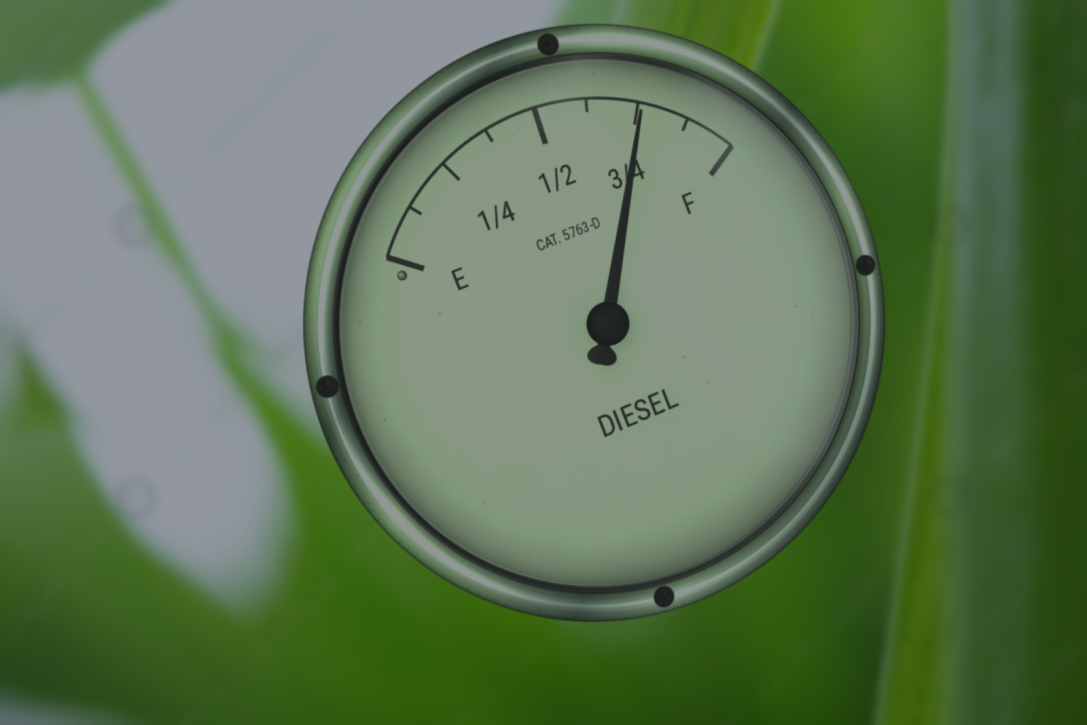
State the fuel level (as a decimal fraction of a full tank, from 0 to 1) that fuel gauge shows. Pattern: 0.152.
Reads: 0.75
